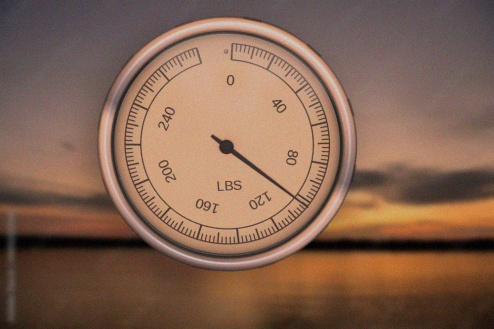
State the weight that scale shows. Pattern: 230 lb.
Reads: 102 lb
